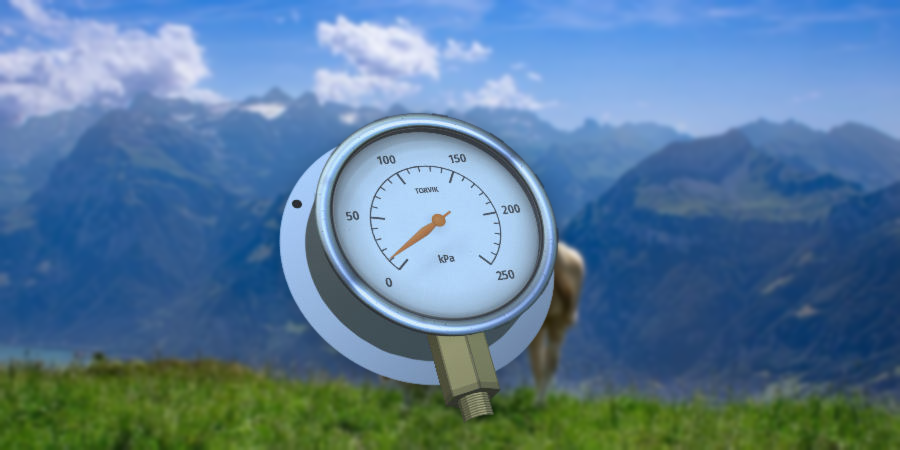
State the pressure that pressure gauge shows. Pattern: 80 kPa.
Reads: 10 kPa
